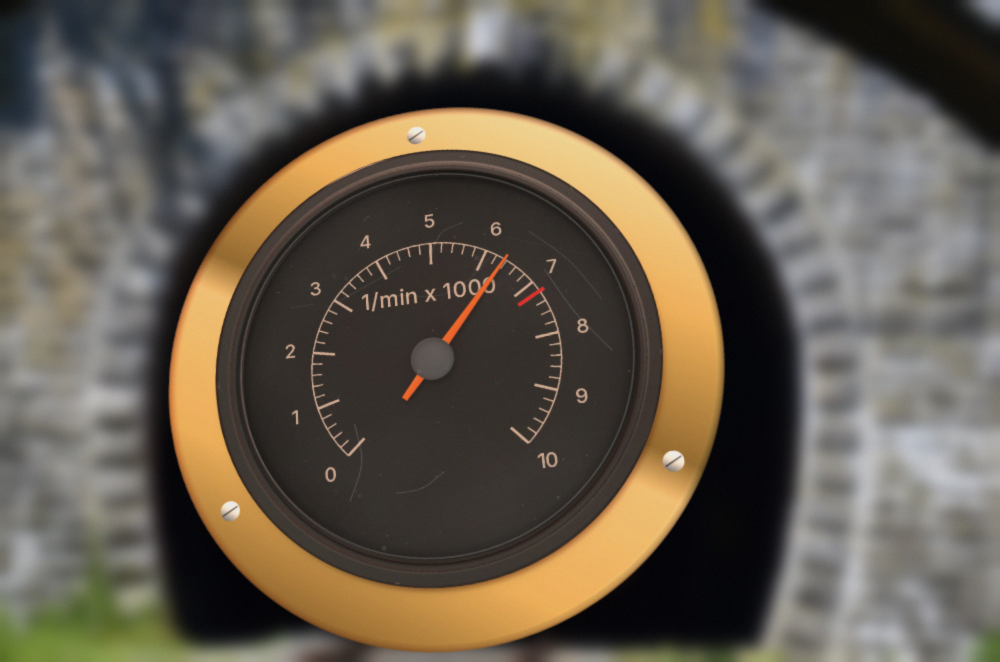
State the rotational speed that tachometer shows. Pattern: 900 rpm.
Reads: 6400 rpm
